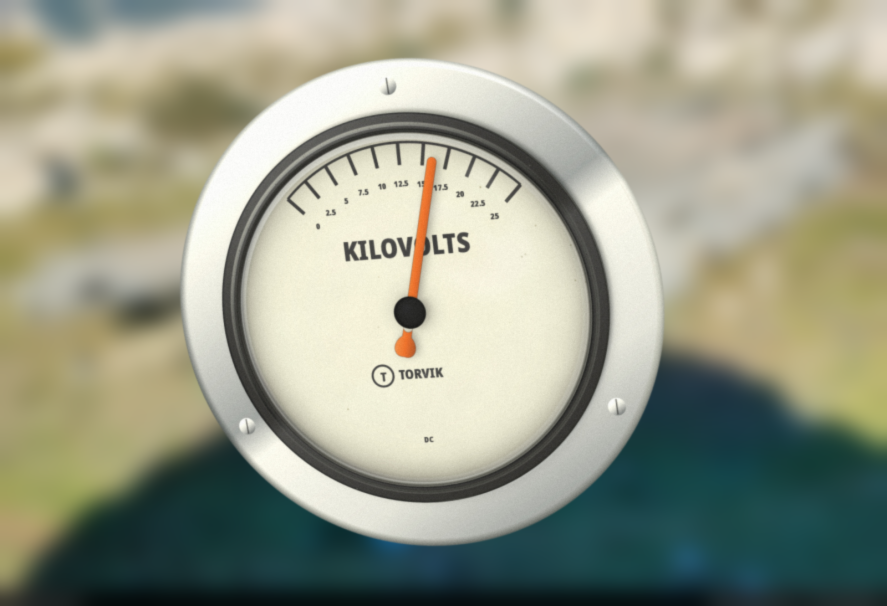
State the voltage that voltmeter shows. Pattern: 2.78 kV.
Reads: 16.25 kV
